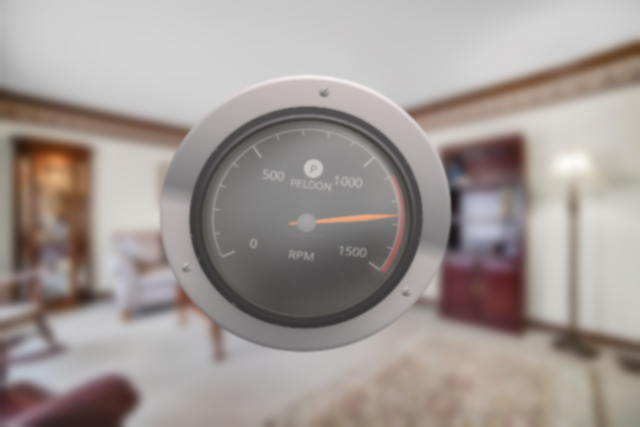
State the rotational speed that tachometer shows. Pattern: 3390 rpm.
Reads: 1250 rpm
